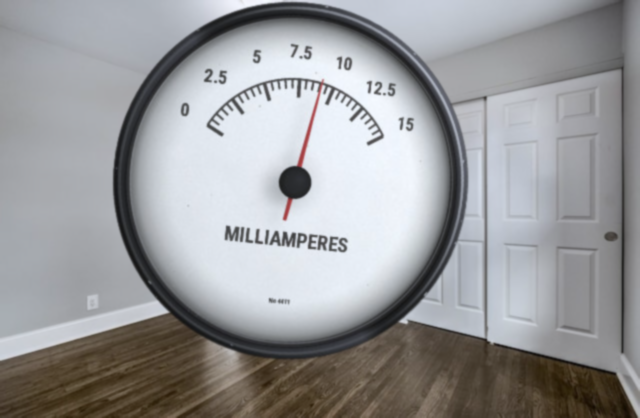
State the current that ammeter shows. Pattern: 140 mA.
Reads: 9 mA
